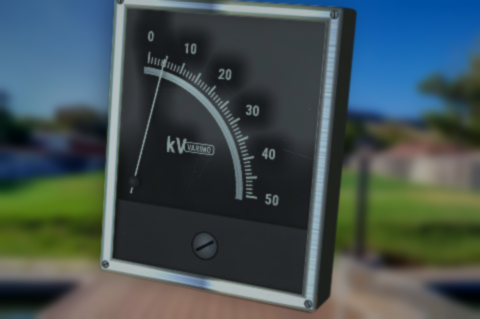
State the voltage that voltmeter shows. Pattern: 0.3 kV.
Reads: 5 kV
